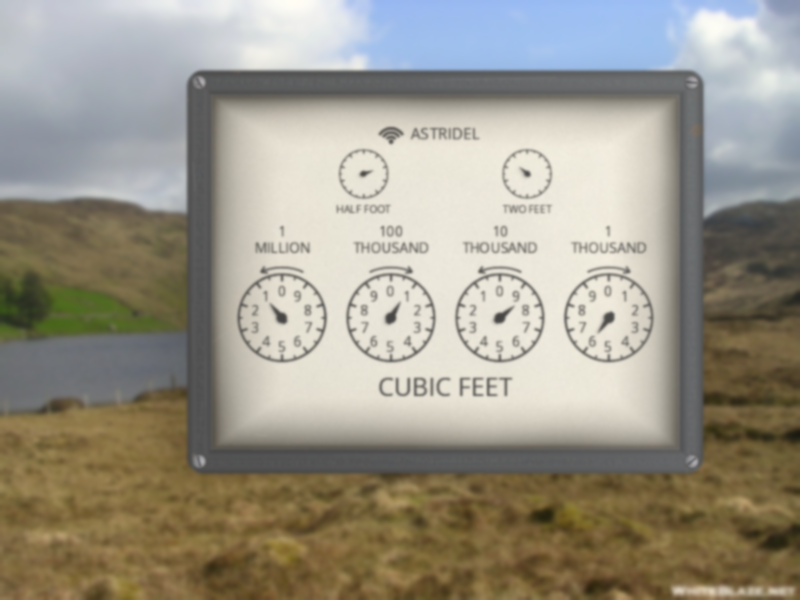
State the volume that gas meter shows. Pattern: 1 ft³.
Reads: 108600 ft³
